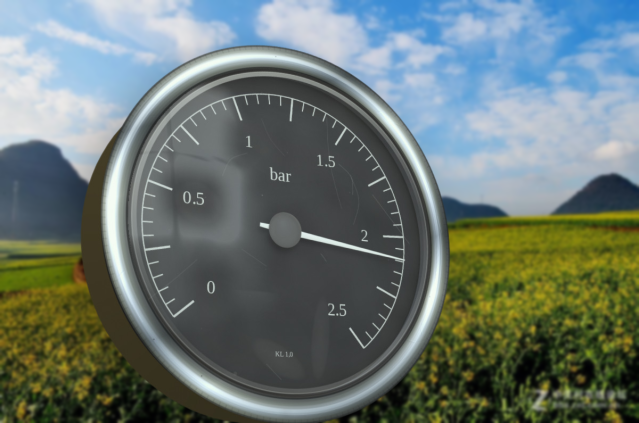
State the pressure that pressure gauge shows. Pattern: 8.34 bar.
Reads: 2.1 bar
